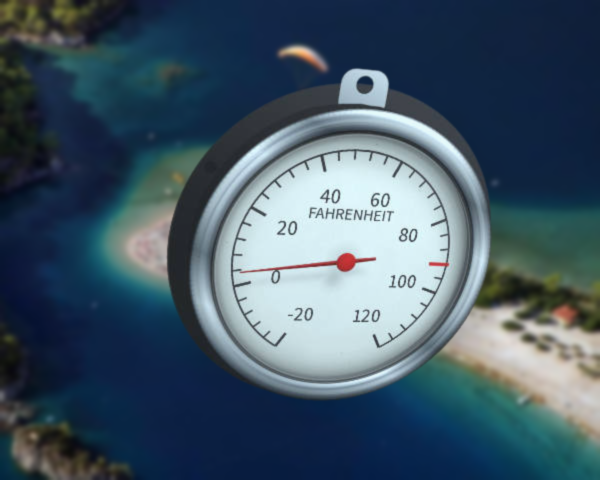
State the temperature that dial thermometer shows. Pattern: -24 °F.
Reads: 4 °F
